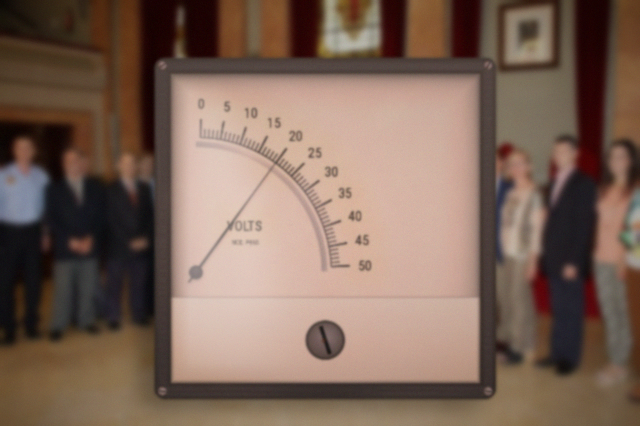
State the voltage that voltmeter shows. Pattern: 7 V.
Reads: 20 V
